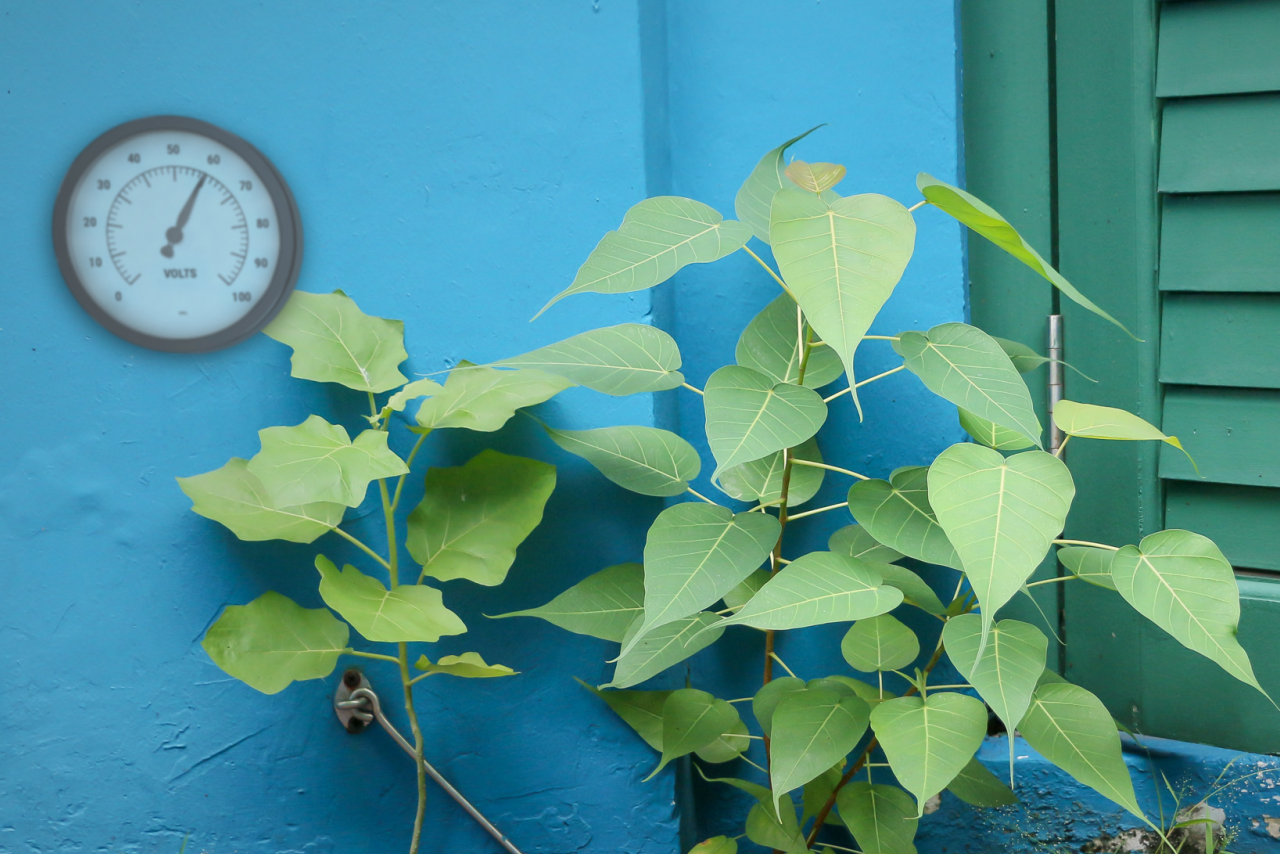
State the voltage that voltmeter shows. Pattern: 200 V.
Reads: 60 V
